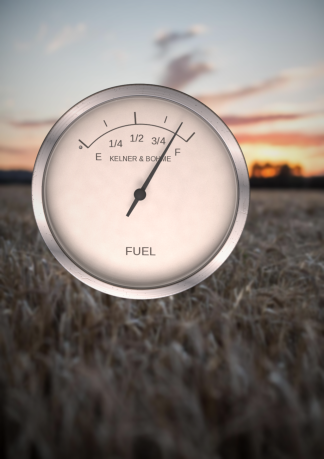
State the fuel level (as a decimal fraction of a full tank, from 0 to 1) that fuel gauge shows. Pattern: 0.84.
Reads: 0.875
